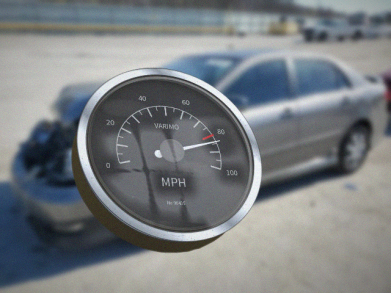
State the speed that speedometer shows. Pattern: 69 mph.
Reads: 85 mph
